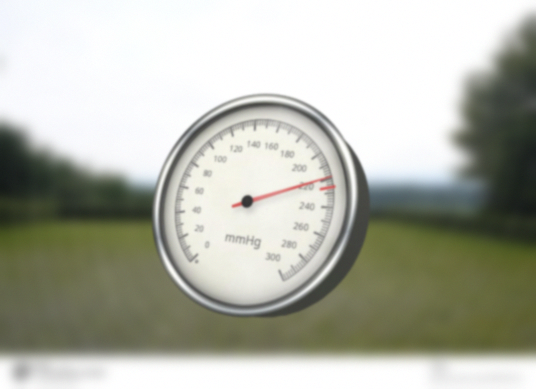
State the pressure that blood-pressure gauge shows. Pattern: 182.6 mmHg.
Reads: 220 mmHg
